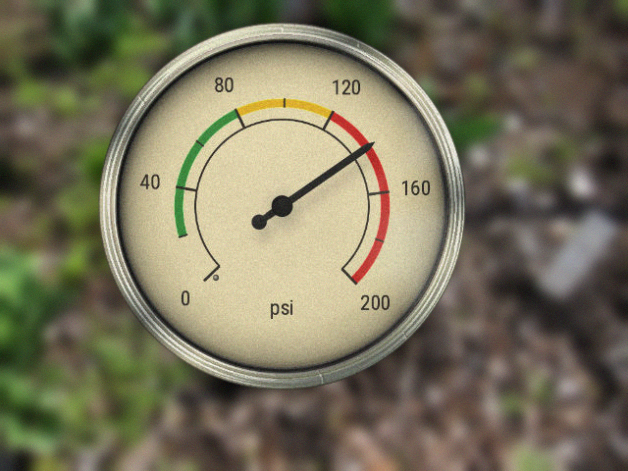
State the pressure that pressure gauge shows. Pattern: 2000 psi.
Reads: 140 psi
